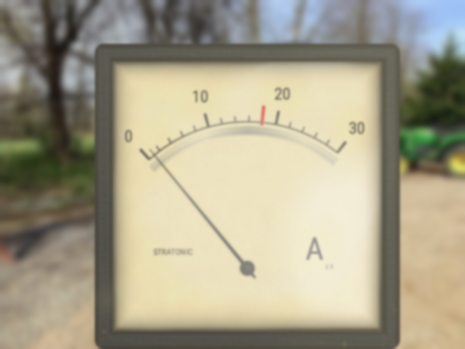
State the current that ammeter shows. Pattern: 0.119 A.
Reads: 1 A
